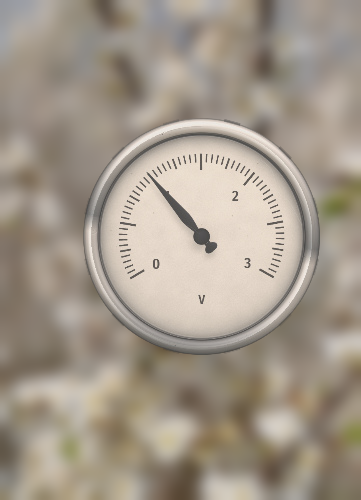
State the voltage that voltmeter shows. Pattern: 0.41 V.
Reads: 1 V
